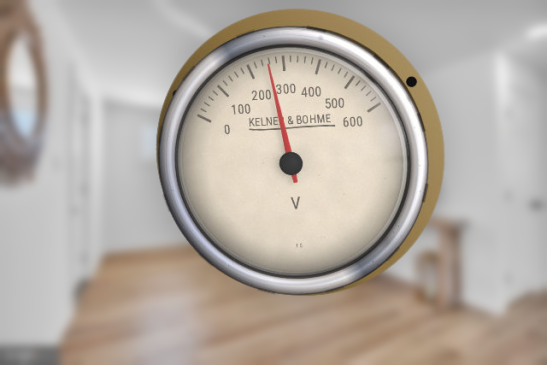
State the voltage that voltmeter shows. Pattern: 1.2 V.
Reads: 260 V
